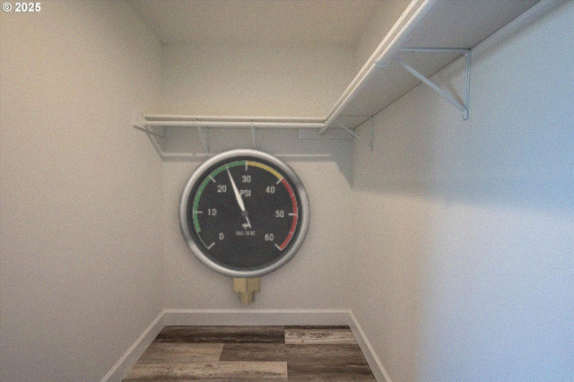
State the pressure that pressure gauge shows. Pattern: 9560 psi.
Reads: 25 psi
